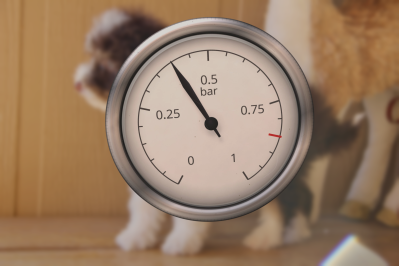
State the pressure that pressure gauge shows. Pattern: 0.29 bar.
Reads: 0.4 bar
